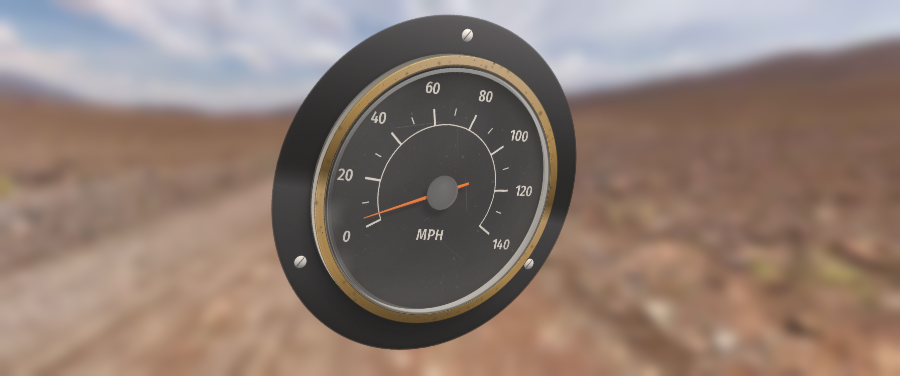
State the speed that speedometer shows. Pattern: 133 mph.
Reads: 5 mph
